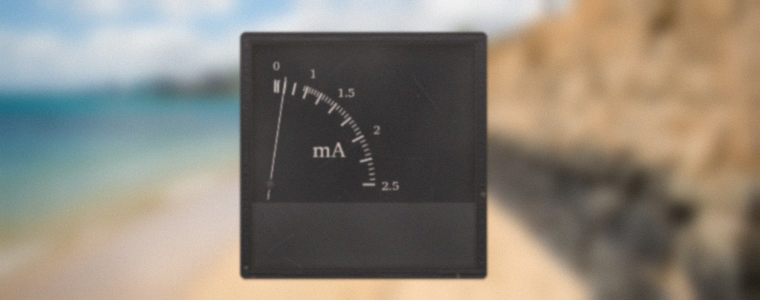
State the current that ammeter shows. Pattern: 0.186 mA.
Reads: 0.5 mA
